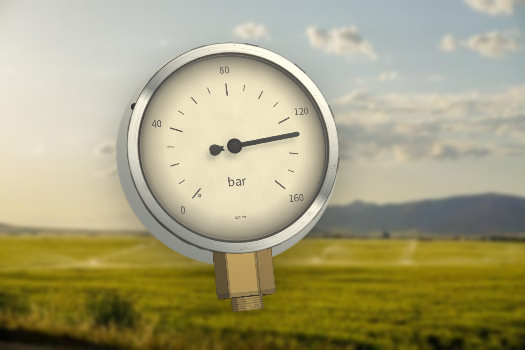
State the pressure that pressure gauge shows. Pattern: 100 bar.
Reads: 130 bar
